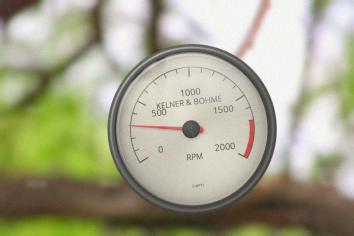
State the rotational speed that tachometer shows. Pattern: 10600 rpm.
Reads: 300 rpm
